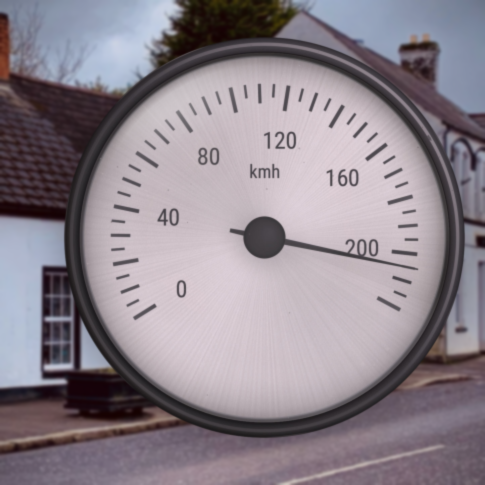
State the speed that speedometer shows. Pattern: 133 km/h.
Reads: 205 km/h
